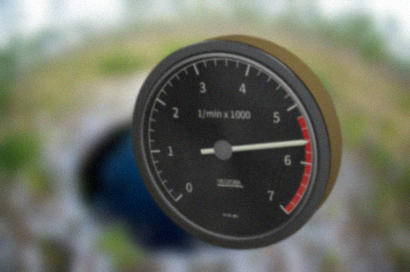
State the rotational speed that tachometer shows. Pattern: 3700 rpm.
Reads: 5600 rpm
